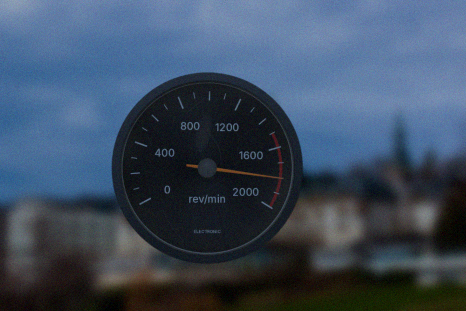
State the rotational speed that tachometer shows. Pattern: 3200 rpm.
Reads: 1800 rpm
